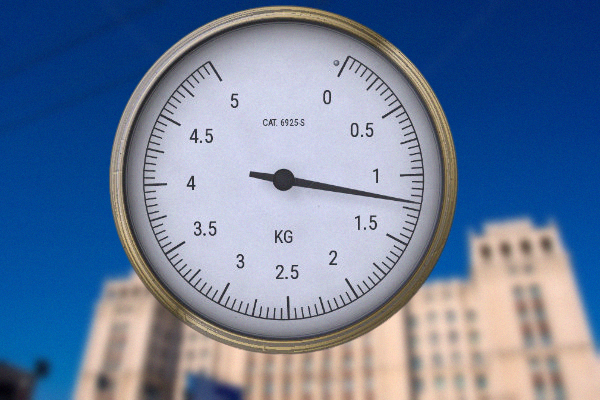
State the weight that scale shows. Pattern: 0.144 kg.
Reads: 1.2 kg
